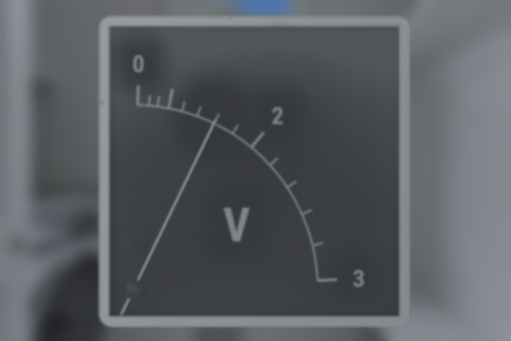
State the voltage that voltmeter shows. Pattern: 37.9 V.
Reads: 1.6 V
